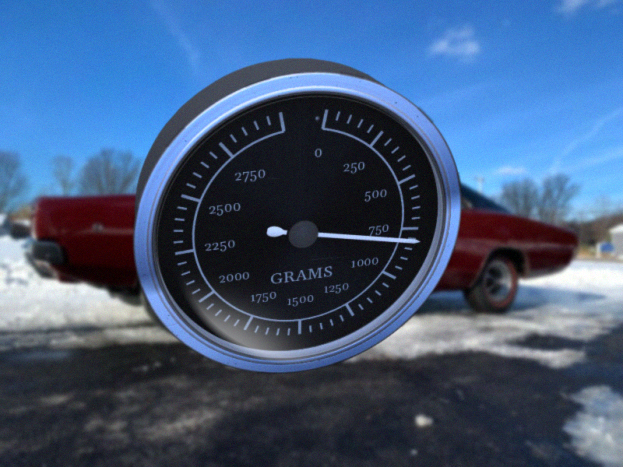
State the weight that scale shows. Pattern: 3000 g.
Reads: 800 g
